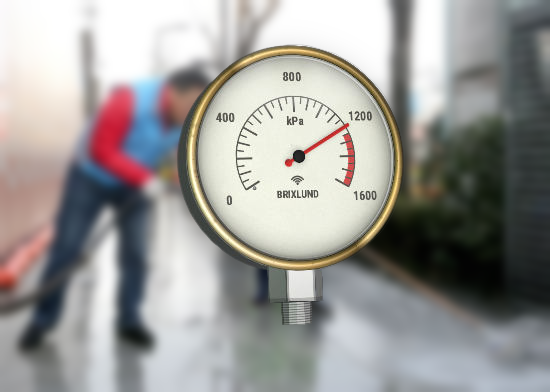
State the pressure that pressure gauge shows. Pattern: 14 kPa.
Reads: 1200 kPa
